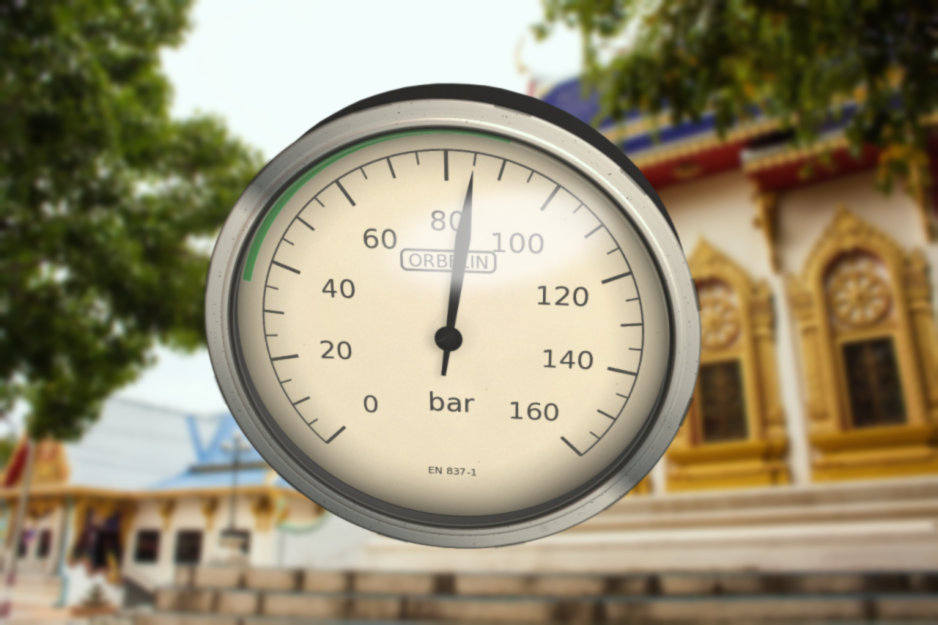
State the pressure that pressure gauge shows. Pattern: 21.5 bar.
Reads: 85 bar
